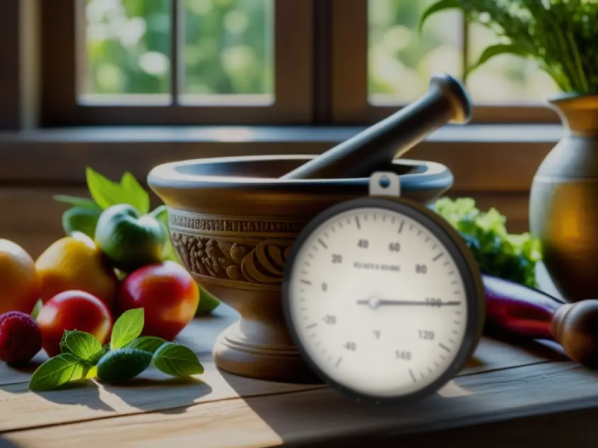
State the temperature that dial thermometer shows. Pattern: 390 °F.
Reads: 100 °F
